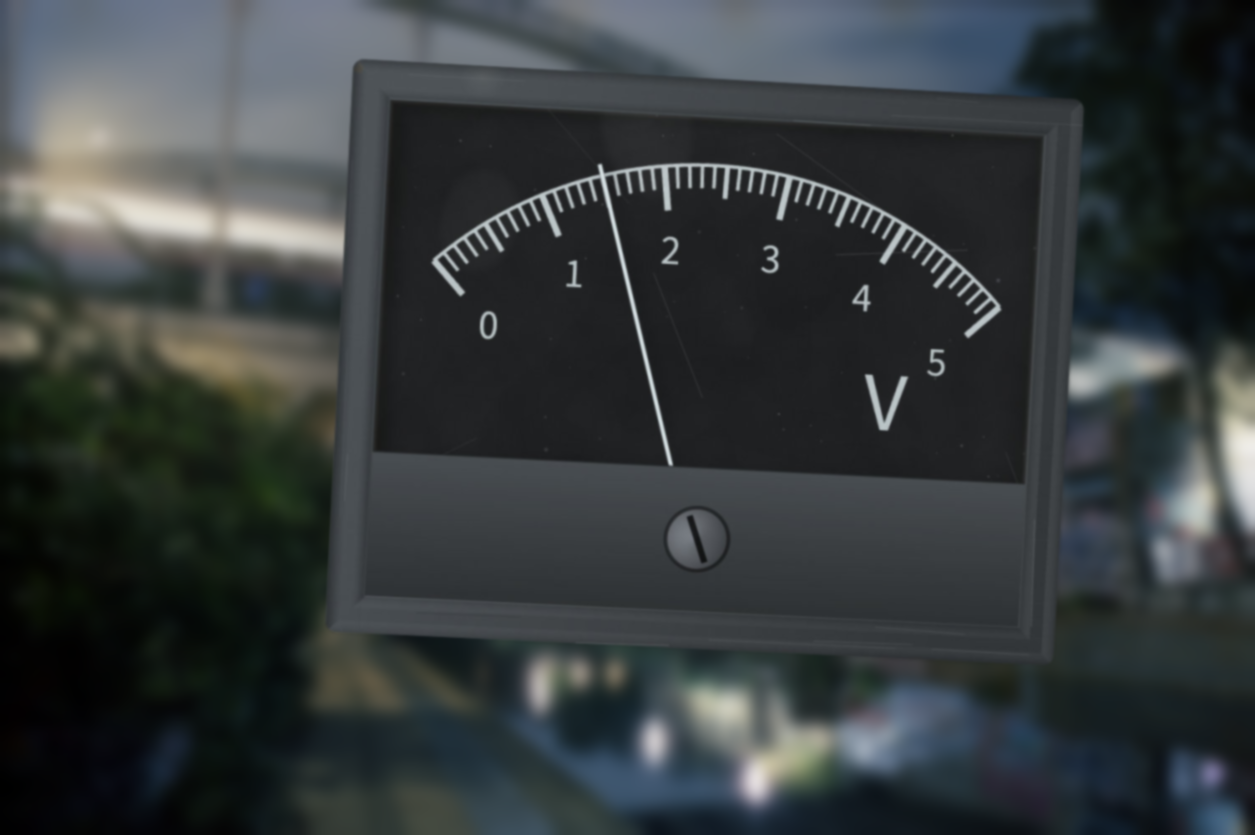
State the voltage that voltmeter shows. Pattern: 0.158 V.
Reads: 1.5 V
